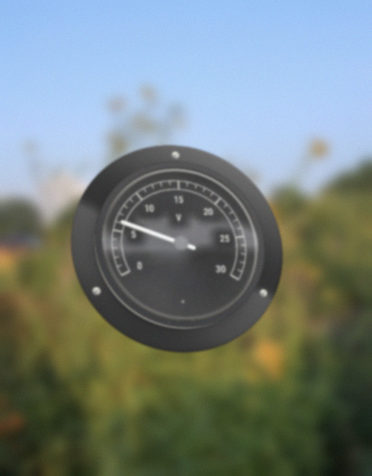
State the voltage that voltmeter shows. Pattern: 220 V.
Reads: 6 V
